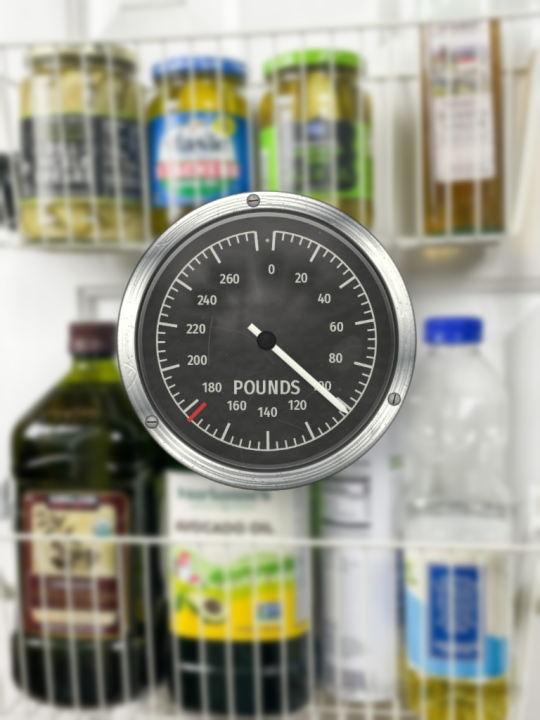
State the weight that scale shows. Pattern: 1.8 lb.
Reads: 102 lb
